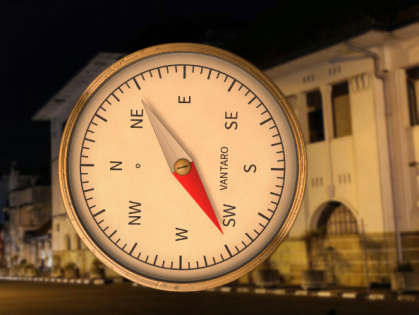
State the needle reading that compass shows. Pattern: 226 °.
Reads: 237.5 °
